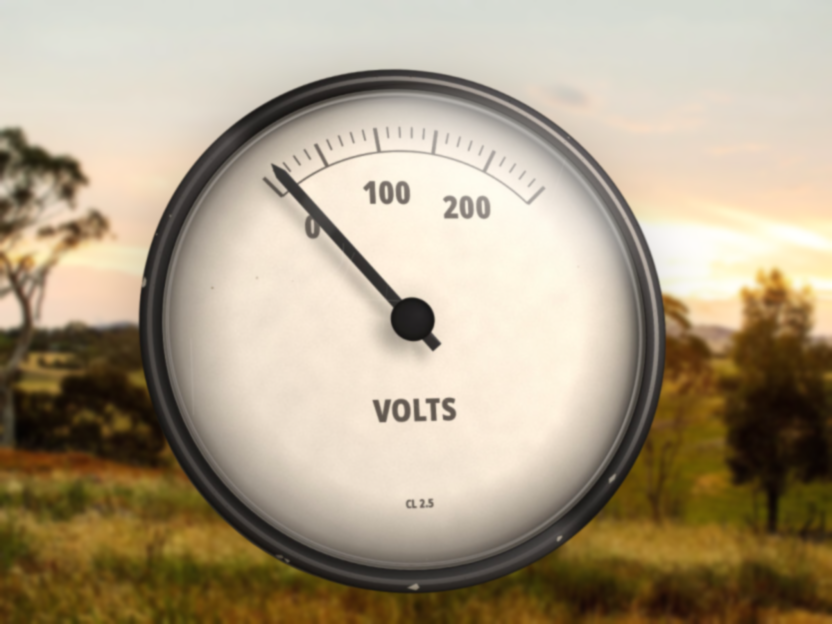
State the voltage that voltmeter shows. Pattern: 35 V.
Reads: 10 V
